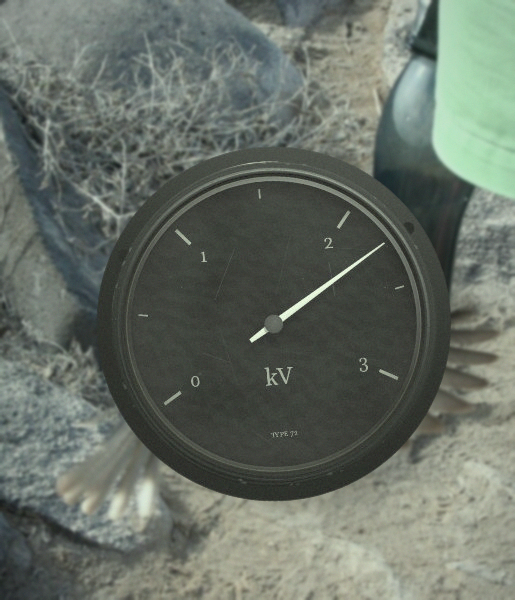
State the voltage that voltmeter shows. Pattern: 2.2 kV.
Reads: 2.25 kV
